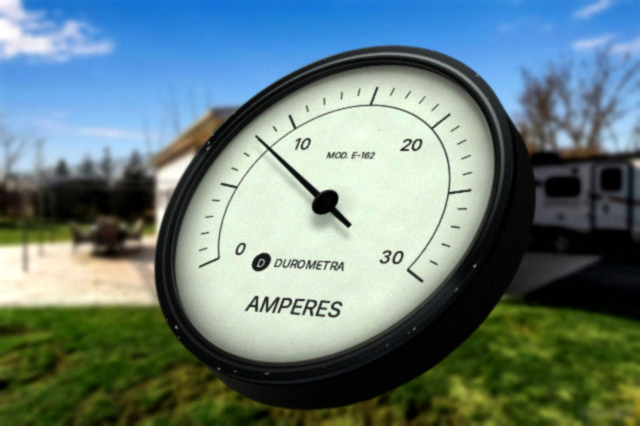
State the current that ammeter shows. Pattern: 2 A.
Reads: 8 A
